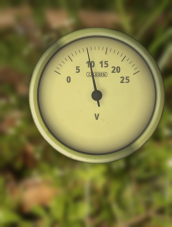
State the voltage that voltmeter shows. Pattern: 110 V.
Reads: 10 V
